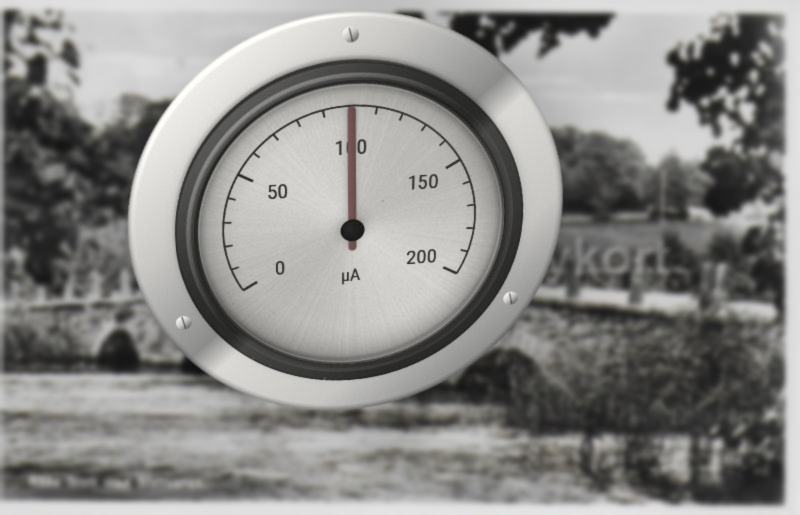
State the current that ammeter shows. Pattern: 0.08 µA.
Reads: 100 µA
